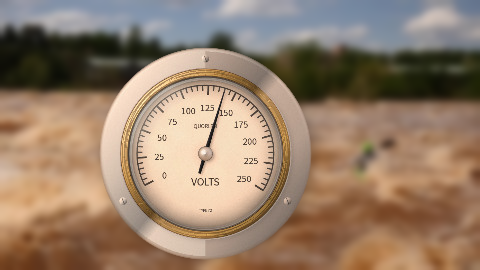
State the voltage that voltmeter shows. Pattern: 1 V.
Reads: 140 V
